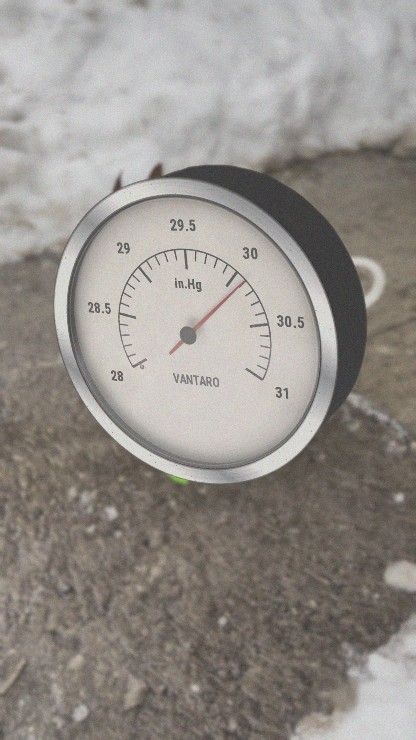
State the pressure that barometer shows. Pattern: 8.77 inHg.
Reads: 30.1 inHg
